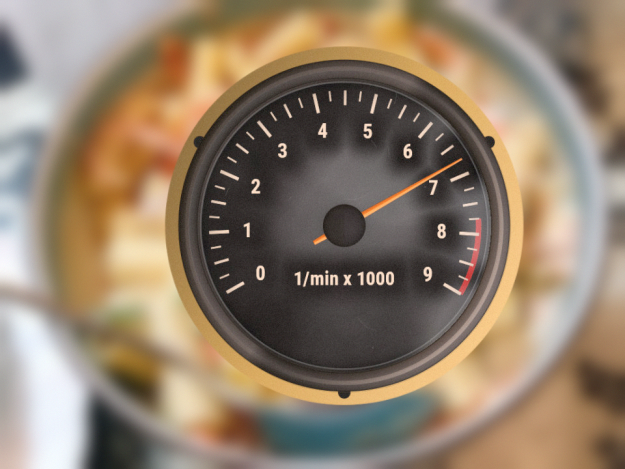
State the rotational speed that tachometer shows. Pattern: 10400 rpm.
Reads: 6750 rpm
